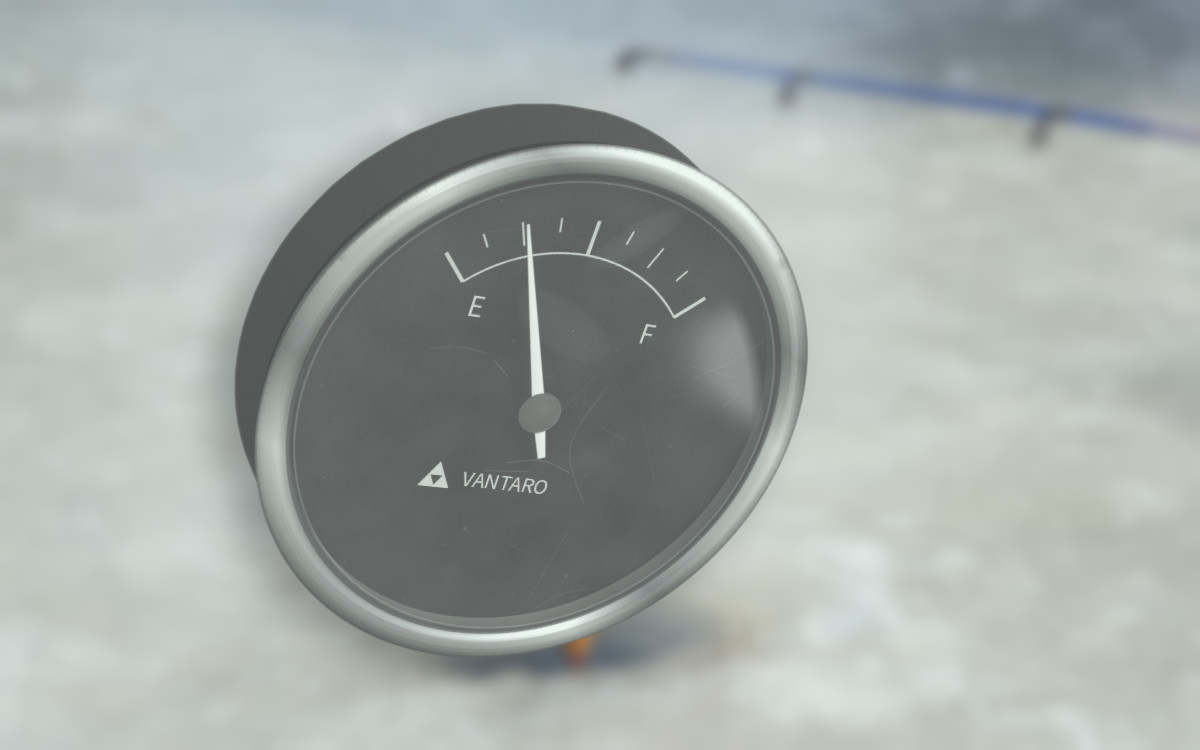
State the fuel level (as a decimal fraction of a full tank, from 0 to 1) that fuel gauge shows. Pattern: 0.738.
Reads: 0.25
